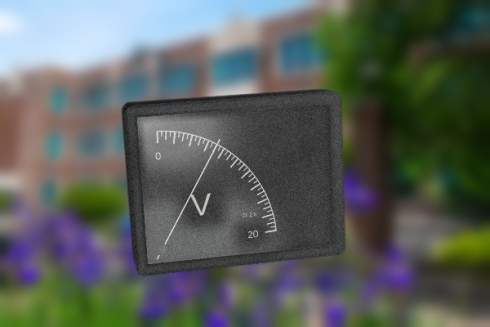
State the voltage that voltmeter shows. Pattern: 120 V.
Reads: 7 V
